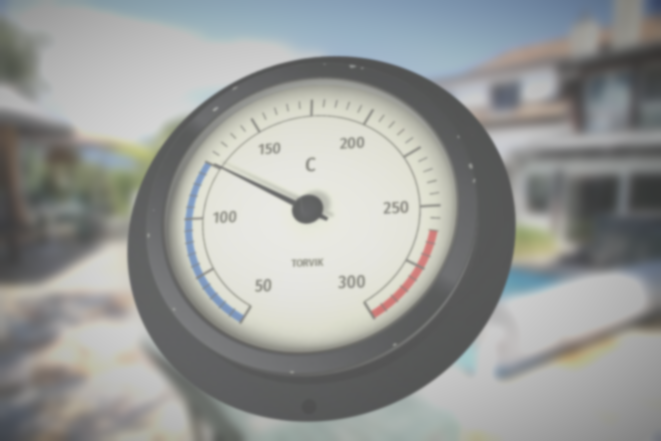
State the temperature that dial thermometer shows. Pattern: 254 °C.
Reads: 125 °C
